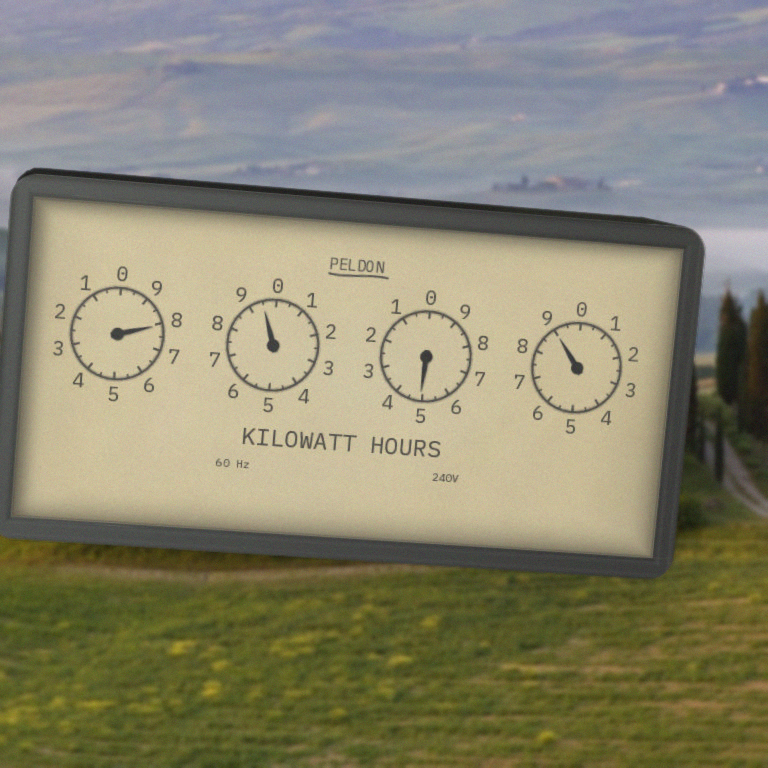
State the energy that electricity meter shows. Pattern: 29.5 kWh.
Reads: 7949 kWh
